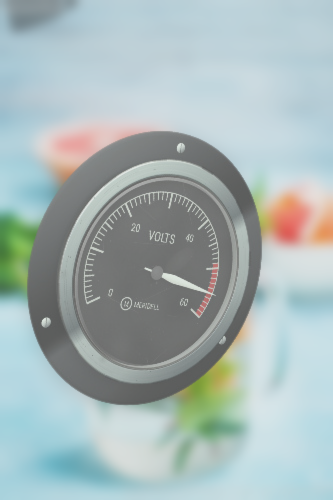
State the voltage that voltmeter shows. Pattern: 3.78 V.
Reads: 55 V
